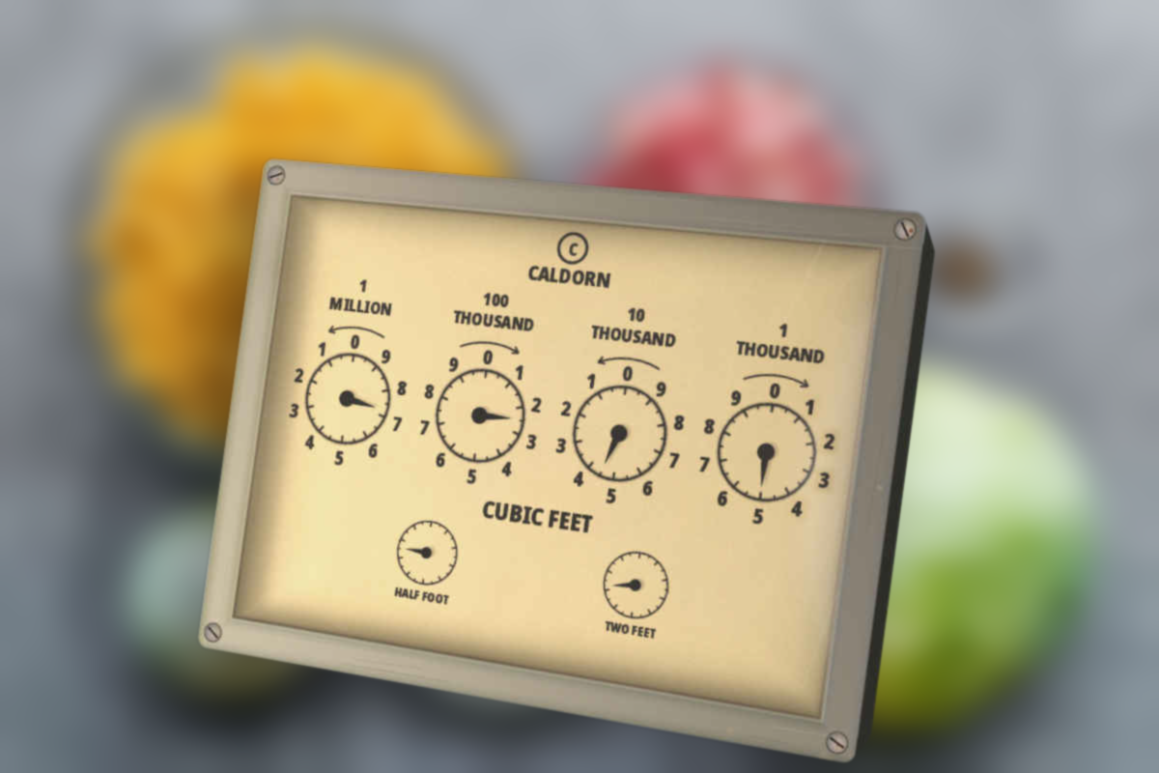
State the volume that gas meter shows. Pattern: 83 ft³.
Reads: 724500 ft³
